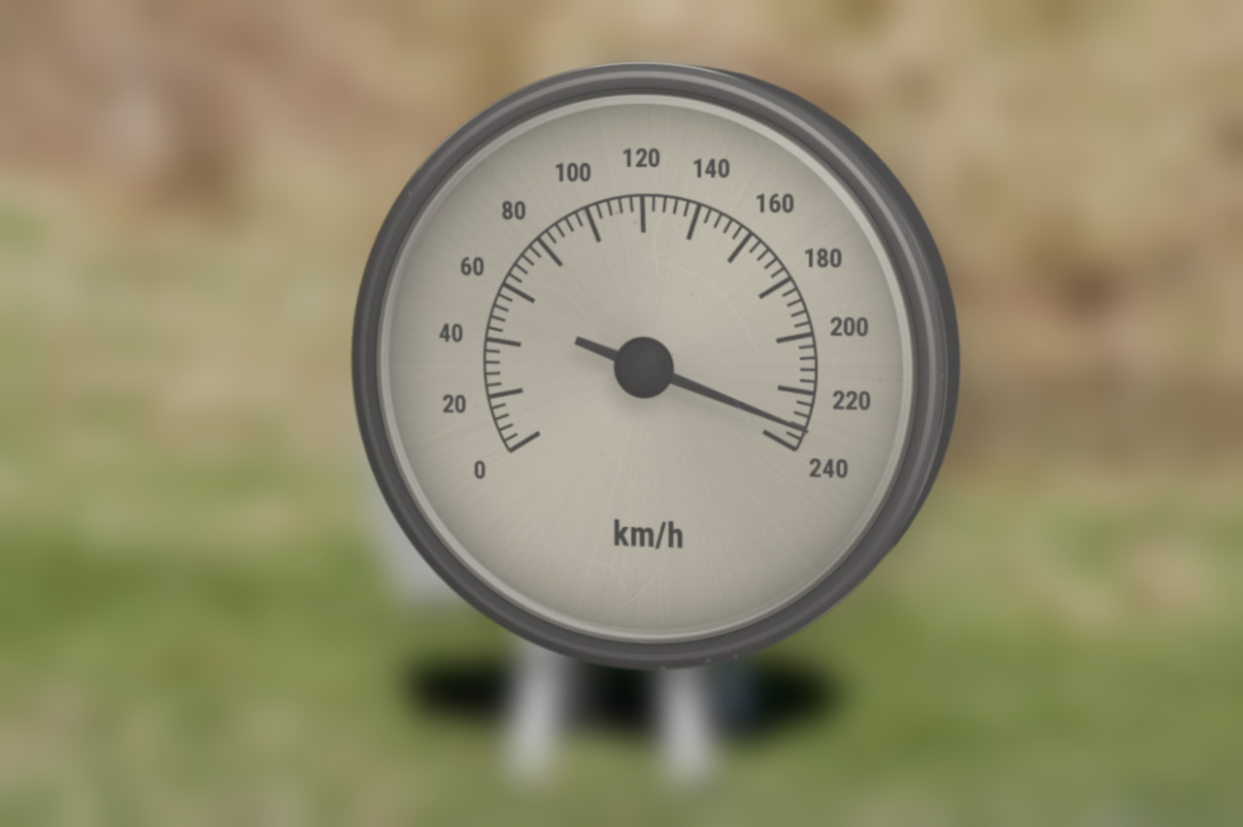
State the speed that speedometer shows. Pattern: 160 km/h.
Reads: 232 km/h
